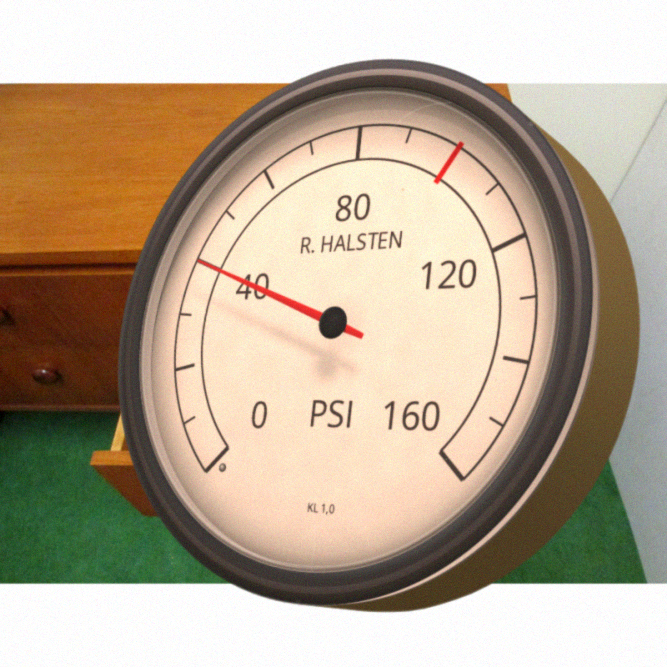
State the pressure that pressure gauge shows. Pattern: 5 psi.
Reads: 40 psi
